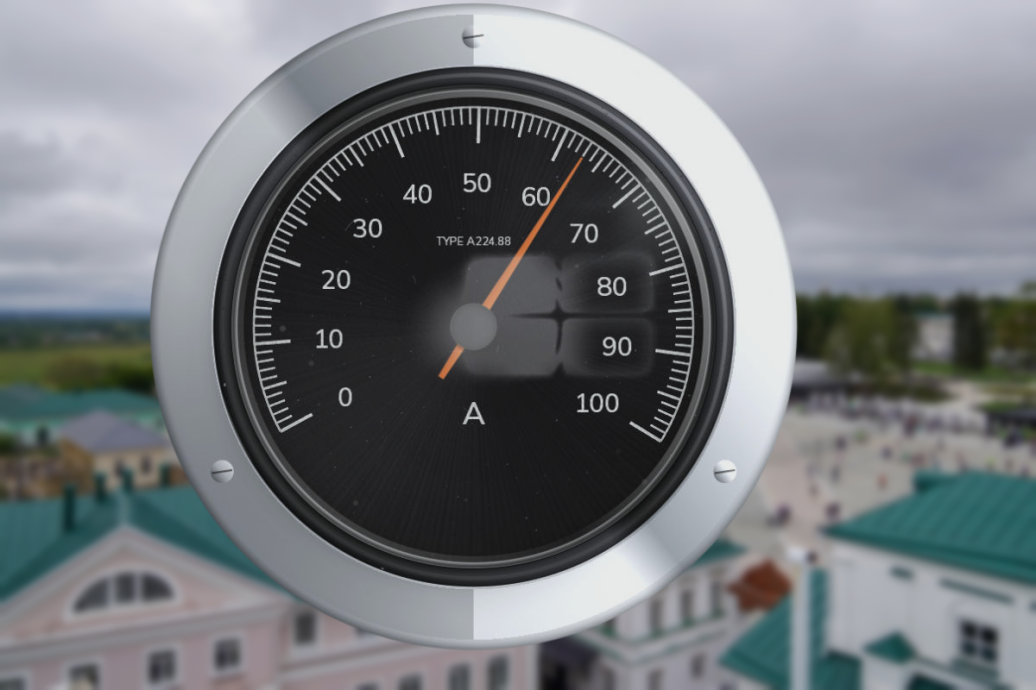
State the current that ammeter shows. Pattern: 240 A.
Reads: 63 A
